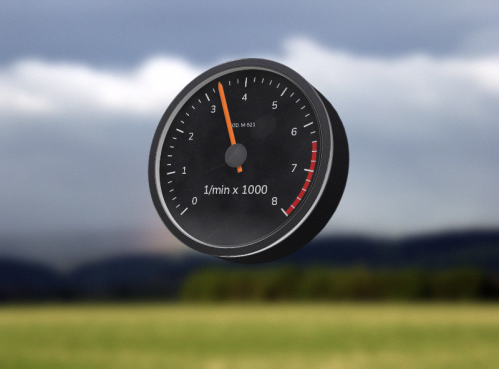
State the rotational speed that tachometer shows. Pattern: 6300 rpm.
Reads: 3400 rpm
